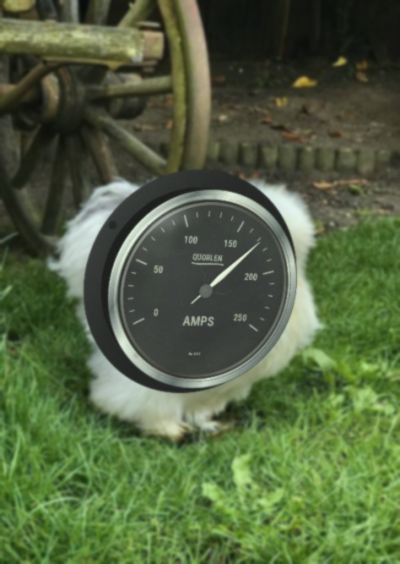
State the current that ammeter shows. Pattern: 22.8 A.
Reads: 170 A
